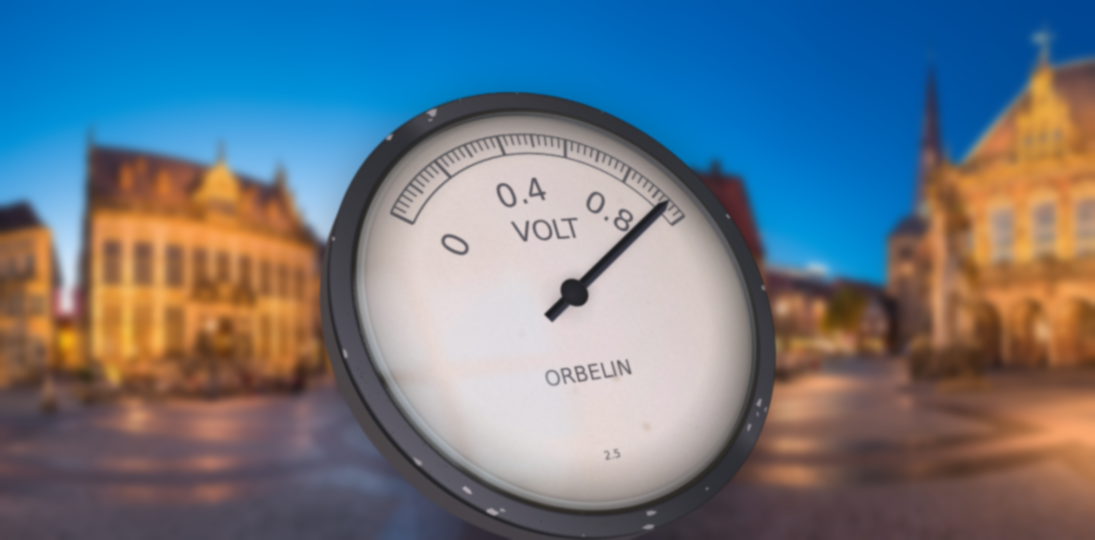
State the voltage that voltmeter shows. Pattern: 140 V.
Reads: 0.94 V
